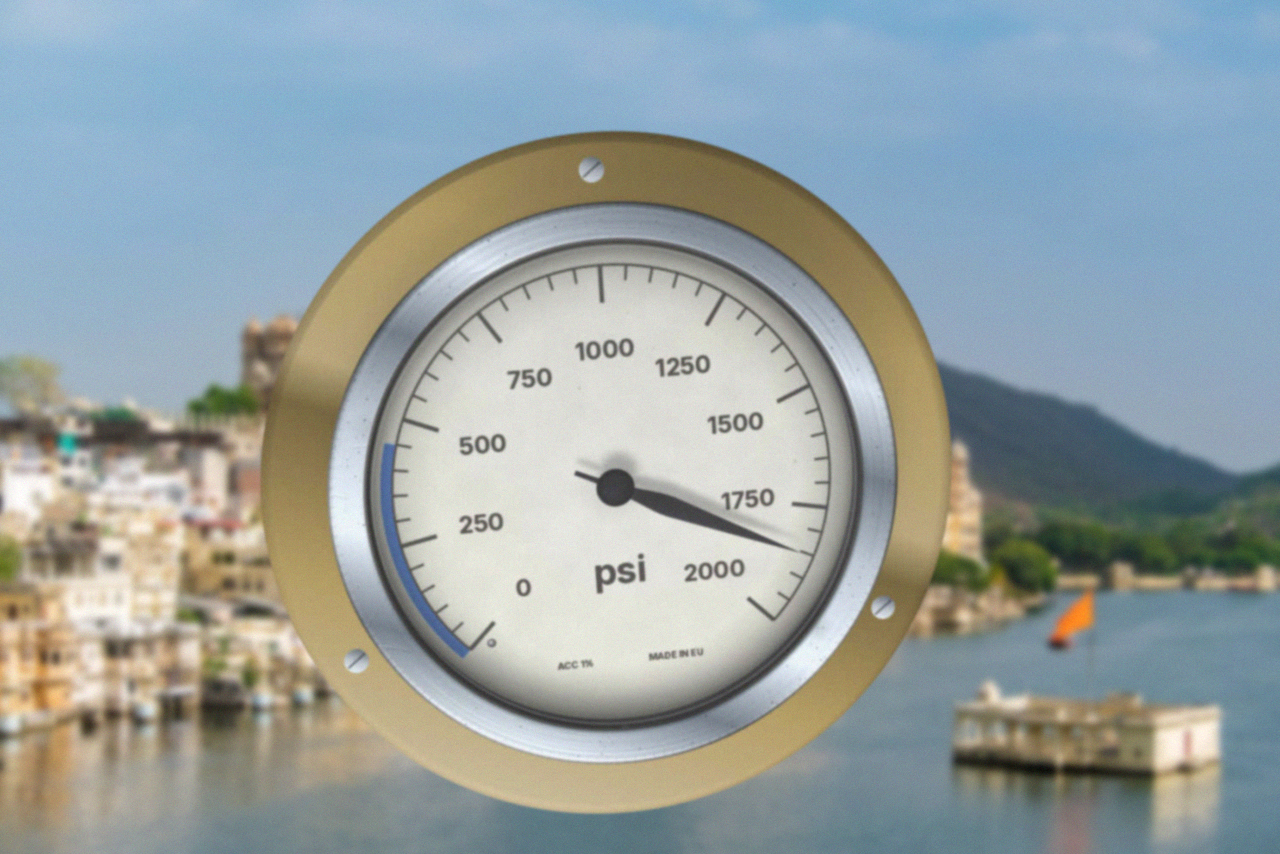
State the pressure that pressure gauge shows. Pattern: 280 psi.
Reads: 1850 psi
